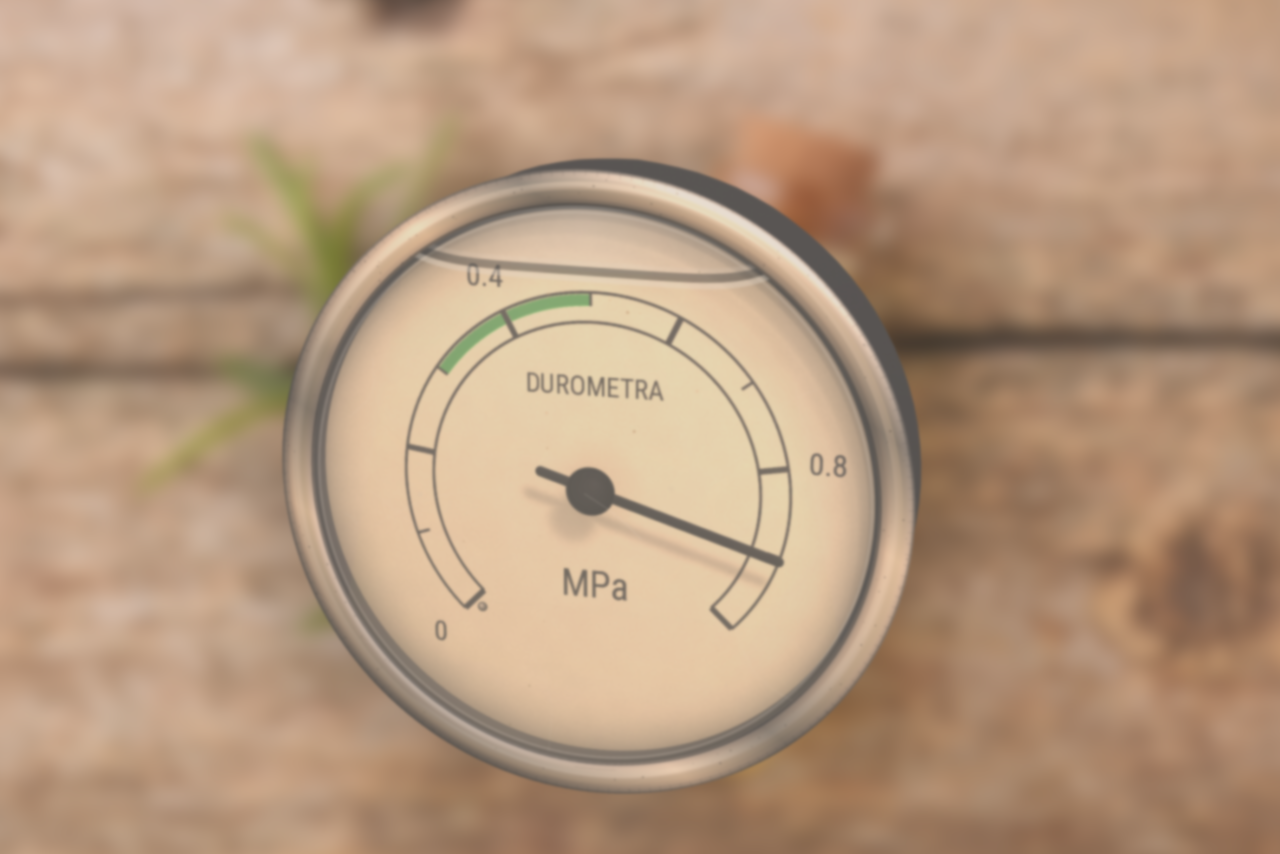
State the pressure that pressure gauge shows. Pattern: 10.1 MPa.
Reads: 0.9 MPa
